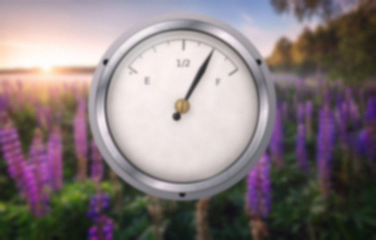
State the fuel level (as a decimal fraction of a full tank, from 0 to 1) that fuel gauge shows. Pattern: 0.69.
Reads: 0.75
